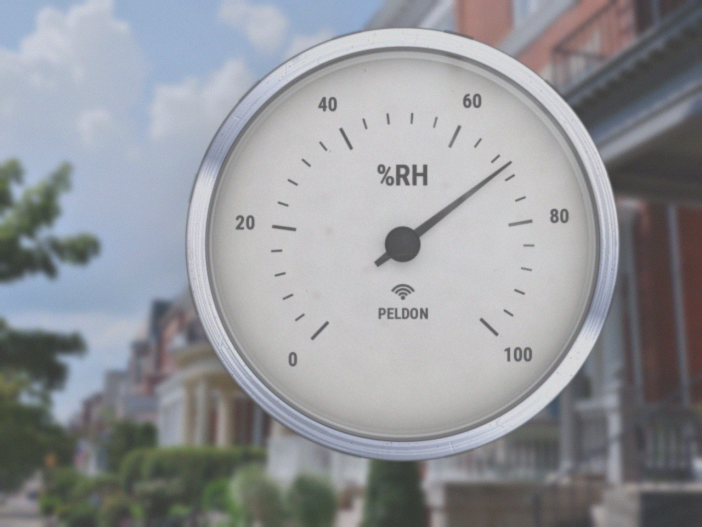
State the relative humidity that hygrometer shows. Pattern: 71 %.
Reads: 70 %
